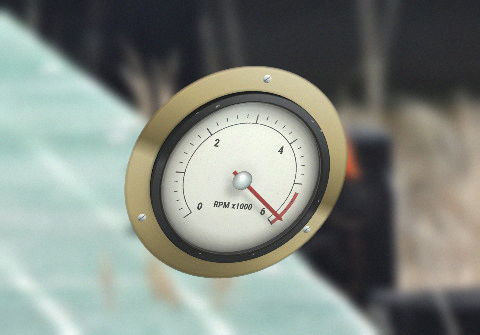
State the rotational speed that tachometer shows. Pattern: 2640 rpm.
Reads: 5800 rpm
